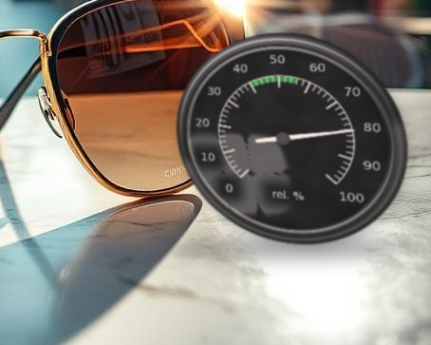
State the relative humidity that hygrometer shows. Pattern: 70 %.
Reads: 80 %
